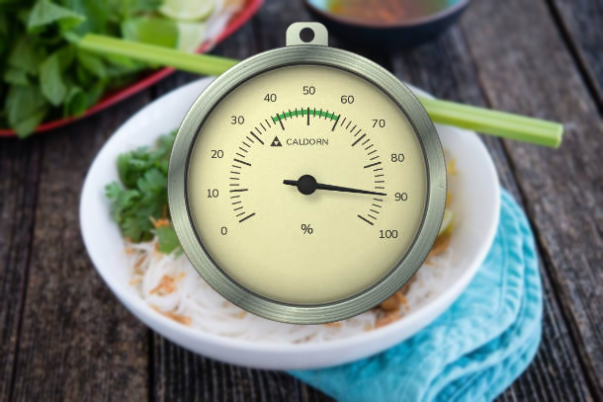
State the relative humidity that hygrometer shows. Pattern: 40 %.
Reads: 90 %
